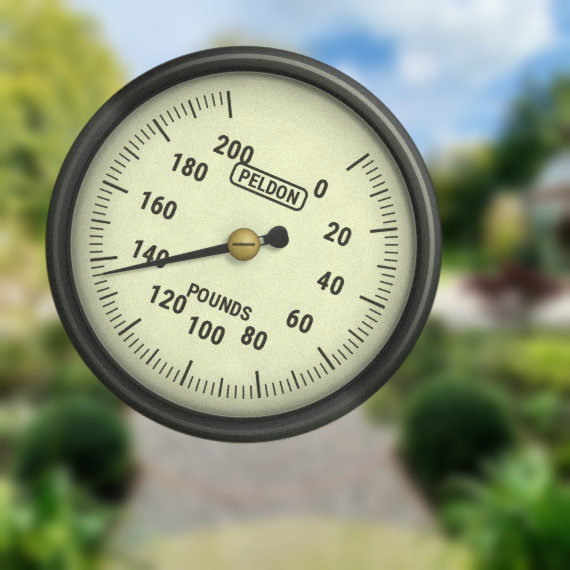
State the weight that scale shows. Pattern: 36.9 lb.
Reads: 136 lb
